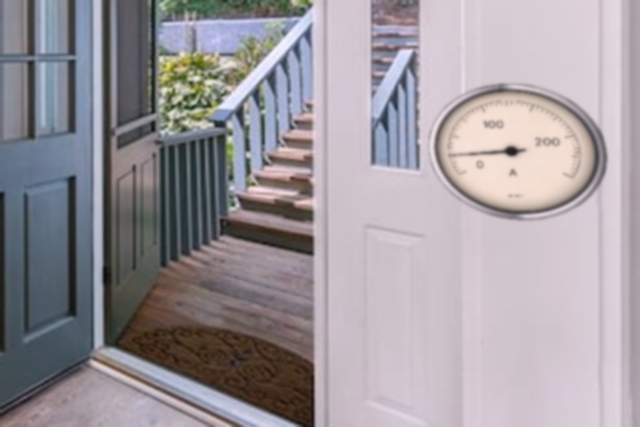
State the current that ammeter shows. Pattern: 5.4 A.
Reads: 25 A
